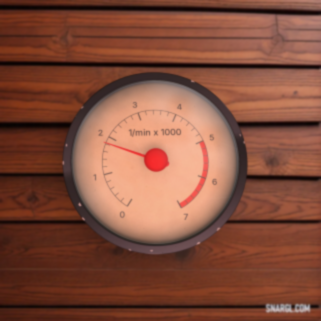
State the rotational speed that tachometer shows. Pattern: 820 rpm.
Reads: 1800 rpm
